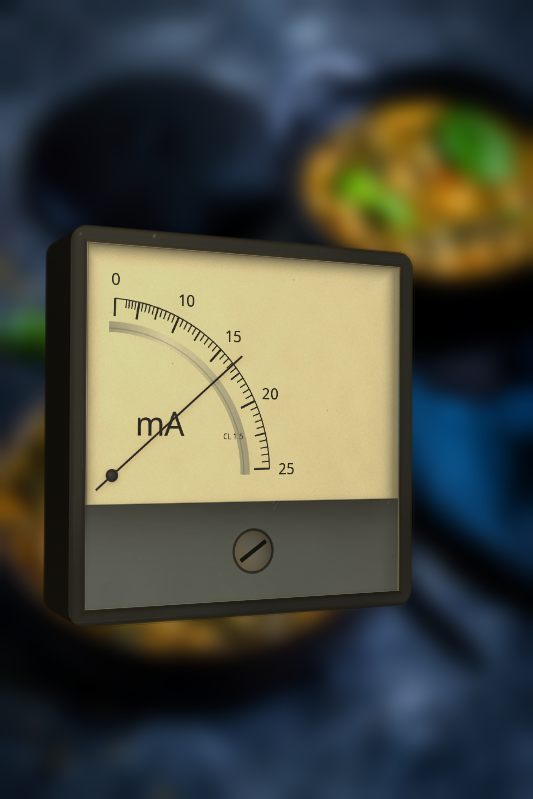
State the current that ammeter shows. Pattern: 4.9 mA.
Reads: 16.5 mA
